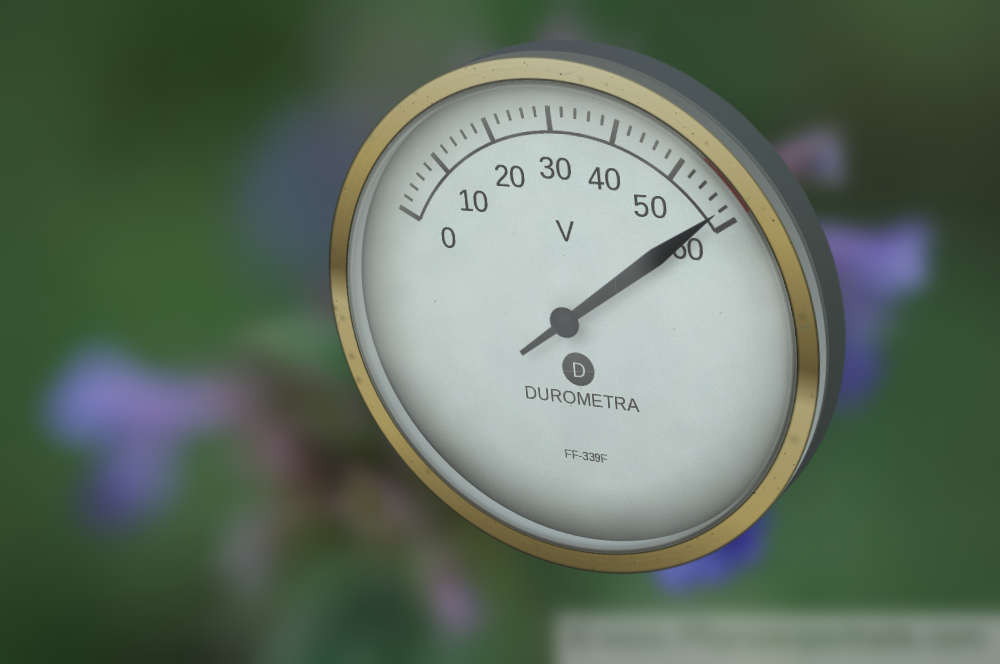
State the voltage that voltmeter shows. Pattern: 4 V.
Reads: 58 V
